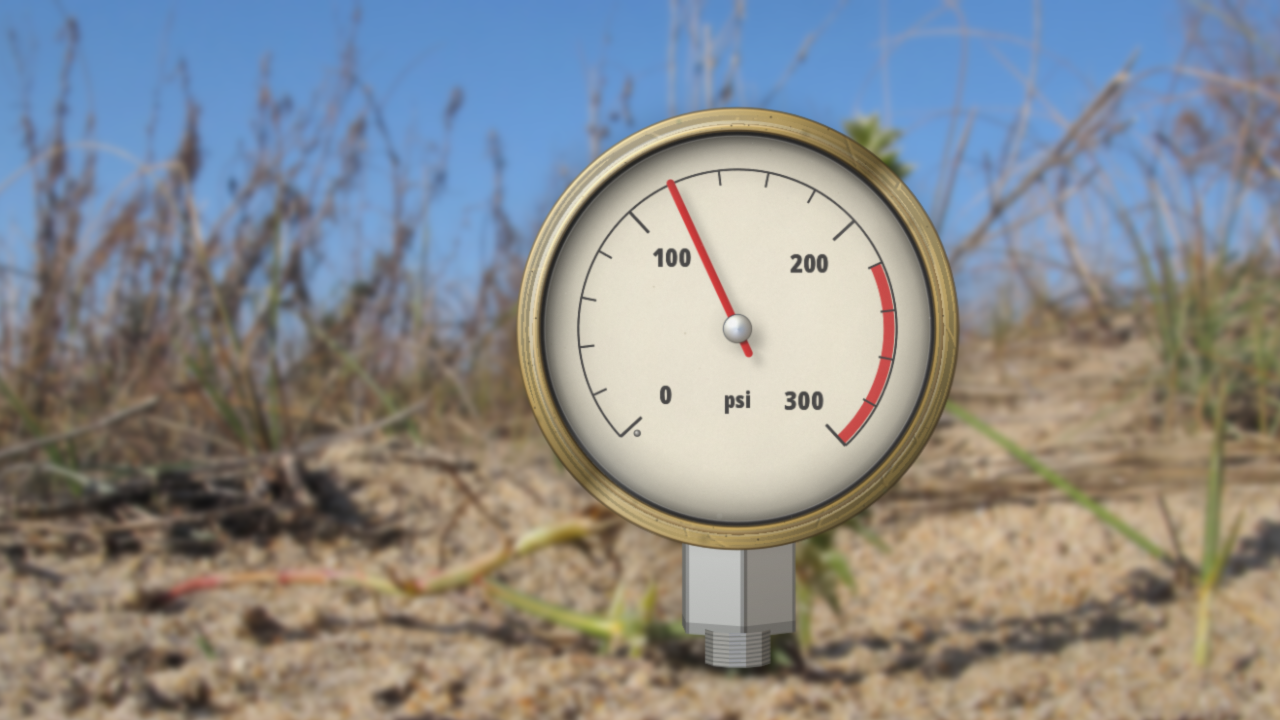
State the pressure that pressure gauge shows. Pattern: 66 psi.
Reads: 120 psi
